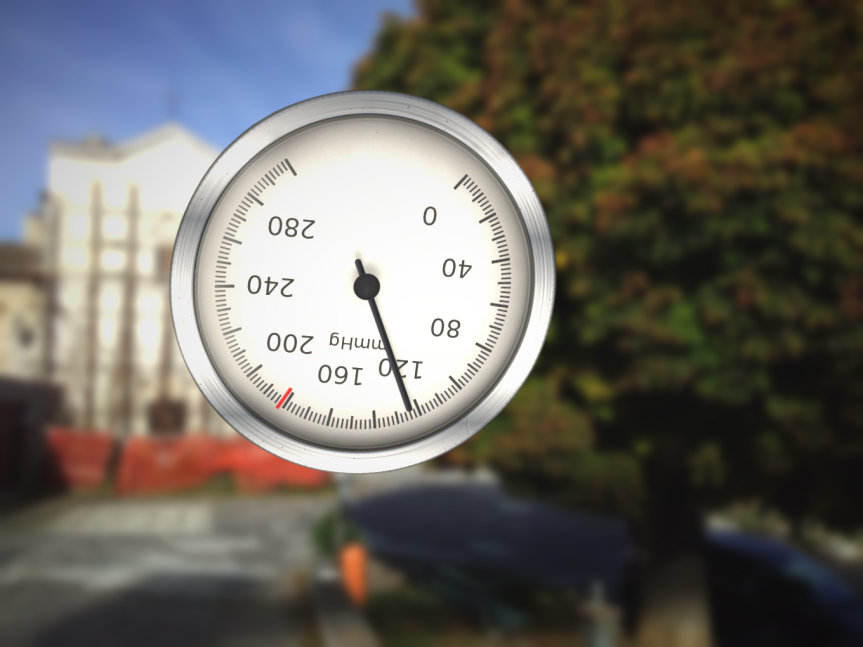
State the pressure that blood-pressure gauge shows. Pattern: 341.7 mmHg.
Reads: 124 mmHg
